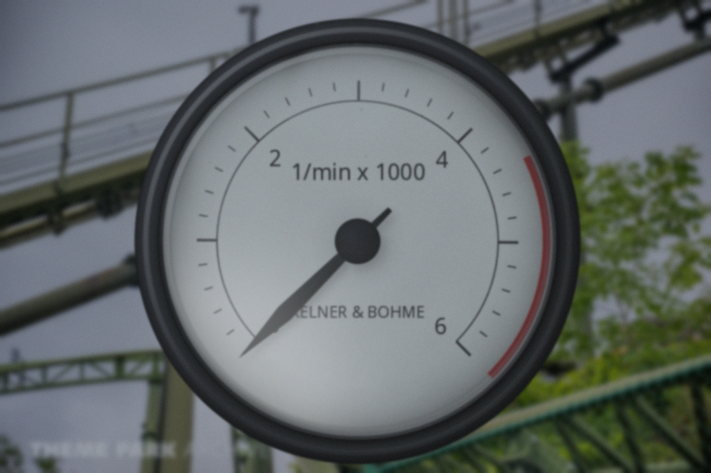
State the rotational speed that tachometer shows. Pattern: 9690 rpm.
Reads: 0 rpm
